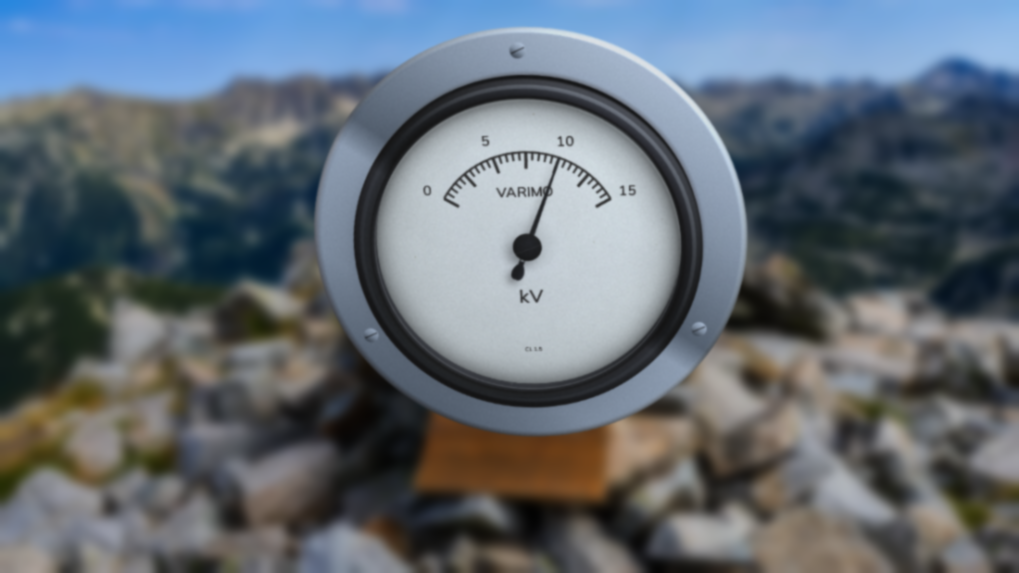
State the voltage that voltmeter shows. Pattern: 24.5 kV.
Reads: 10 kV
